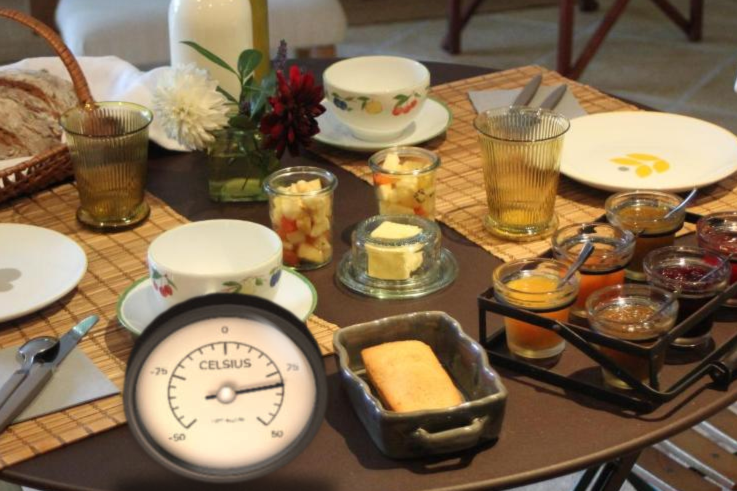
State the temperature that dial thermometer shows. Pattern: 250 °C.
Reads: 30 °C
